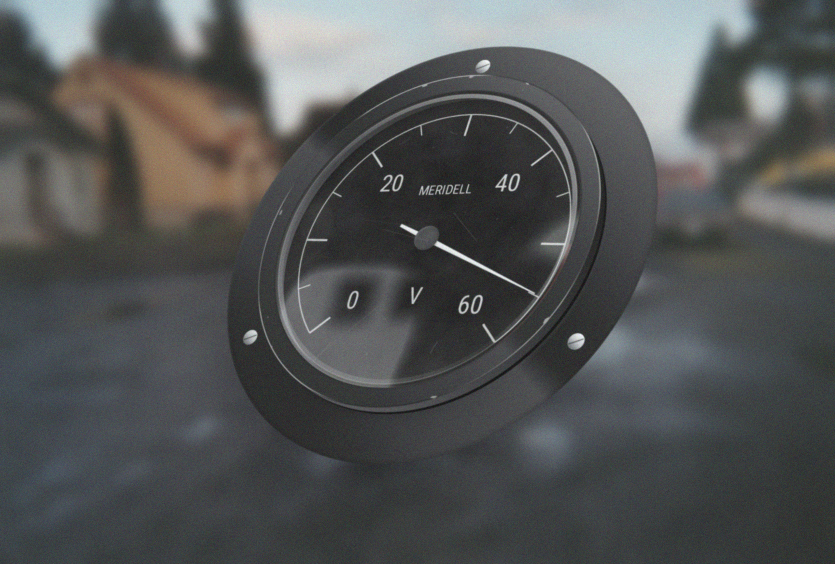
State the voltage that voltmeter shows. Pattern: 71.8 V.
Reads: 55 V
